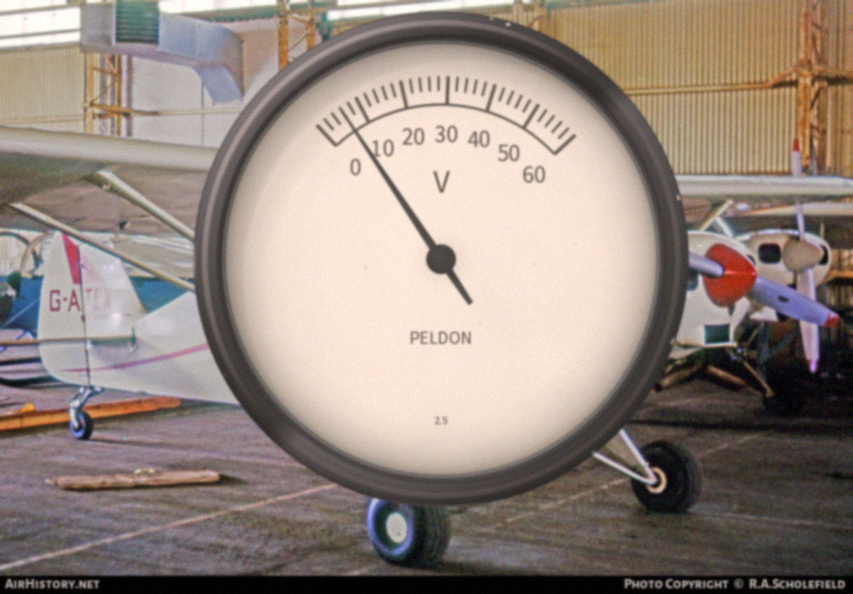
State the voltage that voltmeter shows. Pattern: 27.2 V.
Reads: 6 V
